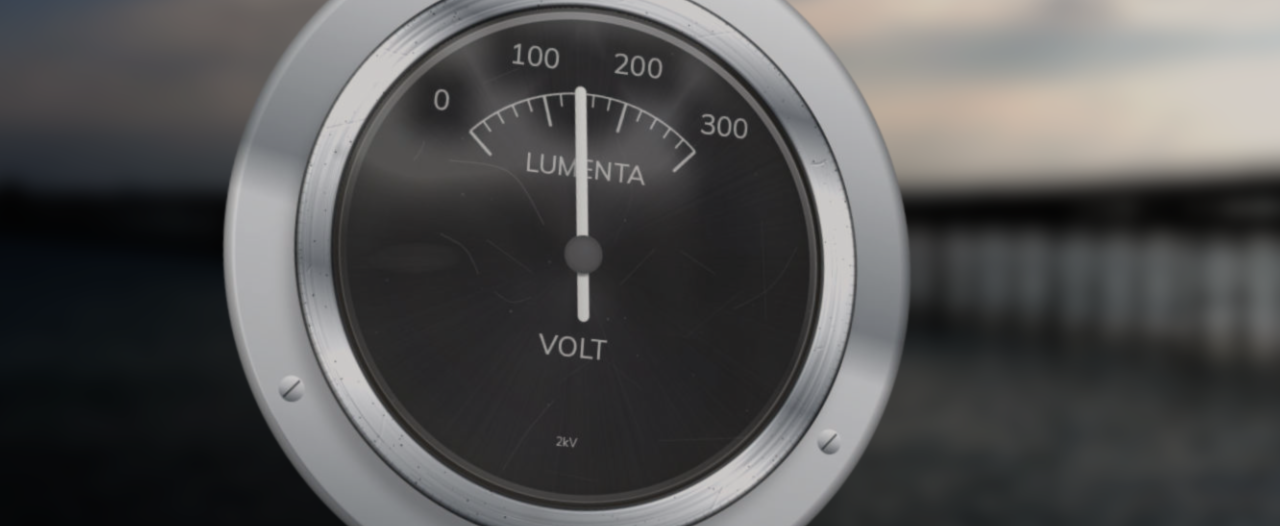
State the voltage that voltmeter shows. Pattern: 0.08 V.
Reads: 140 V
